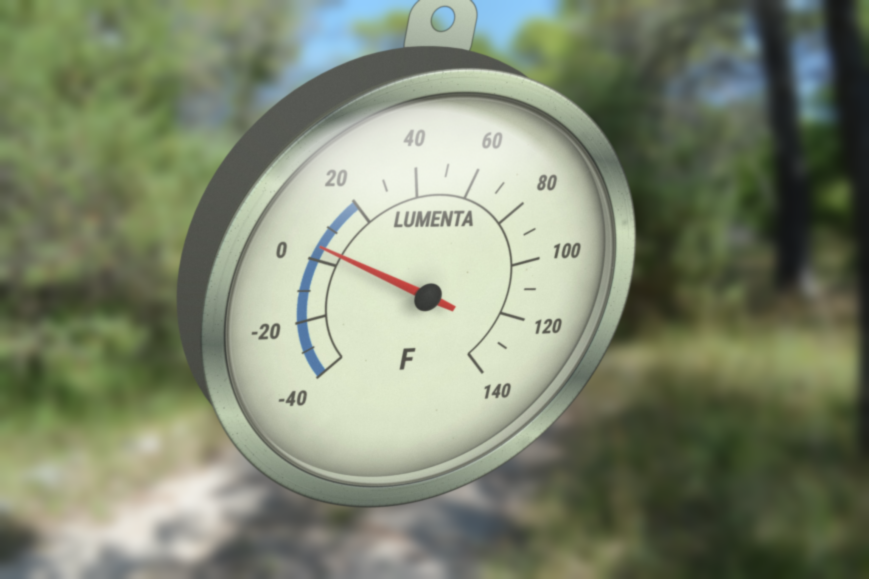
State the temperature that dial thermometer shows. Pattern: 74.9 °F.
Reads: 5 °F
